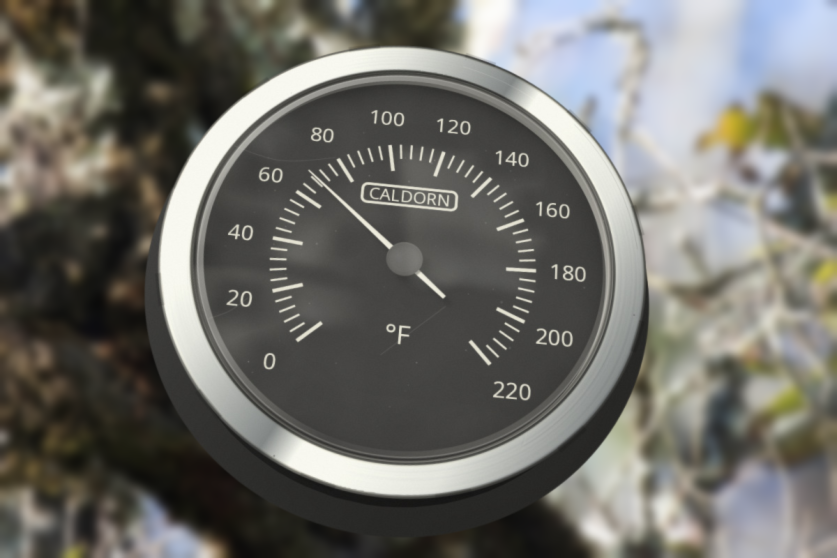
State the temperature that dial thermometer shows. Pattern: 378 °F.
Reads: 68 °F
